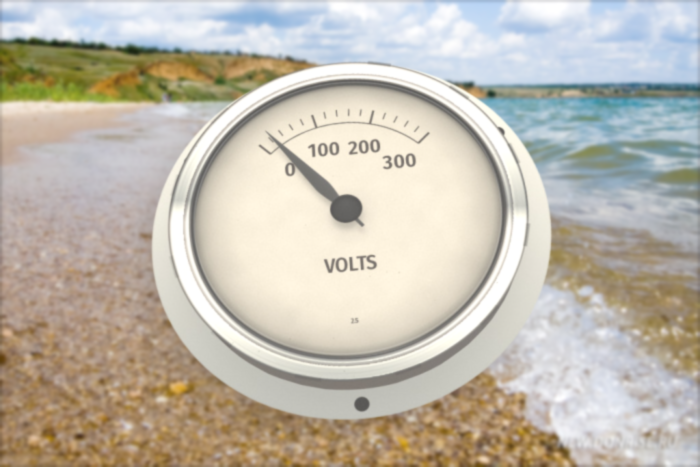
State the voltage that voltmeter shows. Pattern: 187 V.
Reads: 20 V
